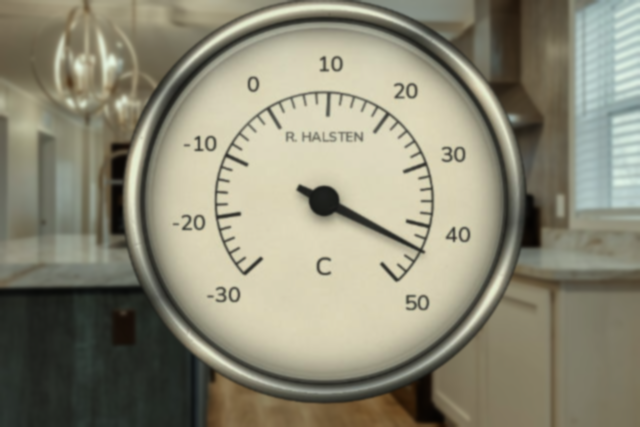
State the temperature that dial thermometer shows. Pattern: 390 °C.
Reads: 44 °C
